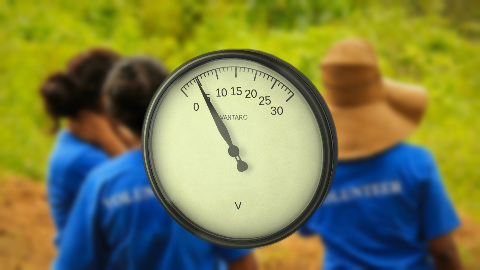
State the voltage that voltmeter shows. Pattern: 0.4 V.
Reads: 5 V
